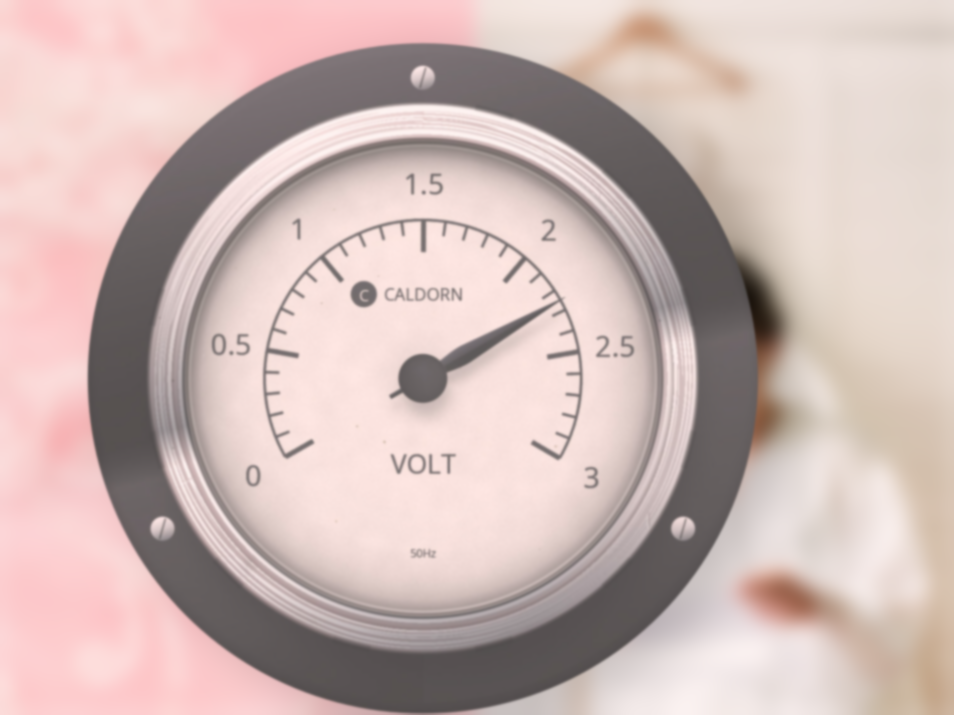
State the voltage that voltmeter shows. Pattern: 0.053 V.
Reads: 2.25 V
